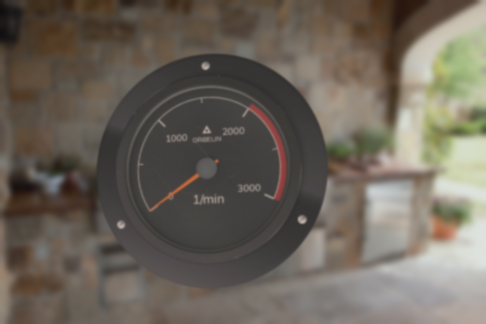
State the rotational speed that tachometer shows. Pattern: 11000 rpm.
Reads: 0 rpm
